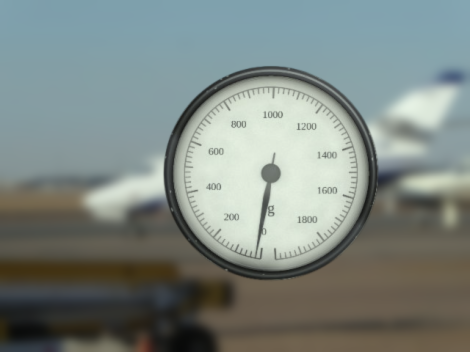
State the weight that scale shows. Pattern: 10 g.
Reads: 20 g
